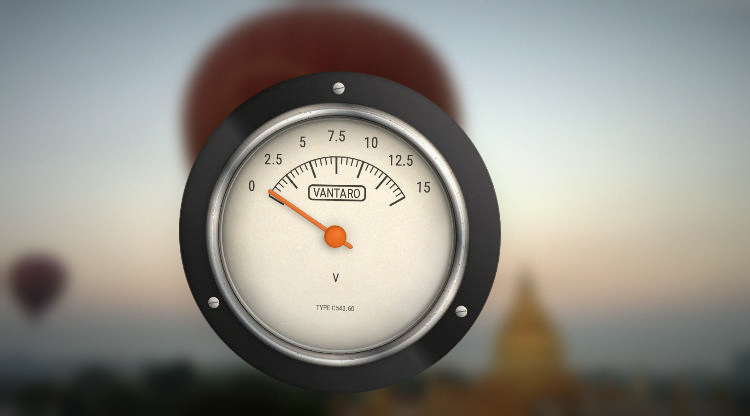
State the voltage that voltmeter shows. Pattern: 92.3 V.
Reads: 0.5 V
